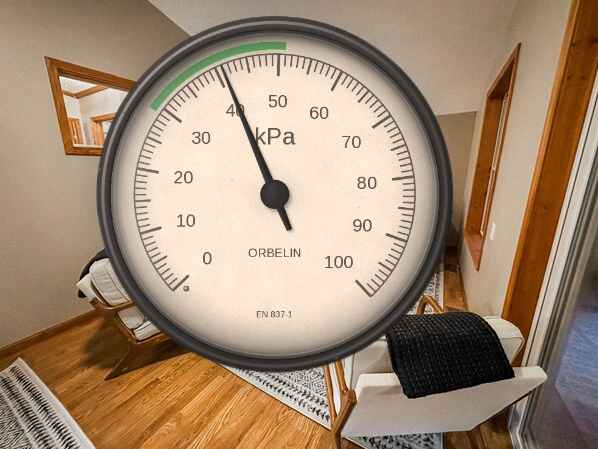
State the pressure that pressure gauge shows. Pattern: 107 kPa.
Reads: 41 kPa
